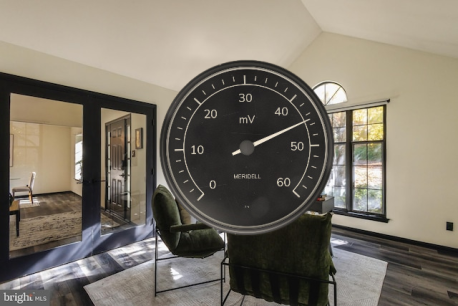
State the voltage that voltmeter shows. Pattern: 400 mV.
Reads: 45 mV
